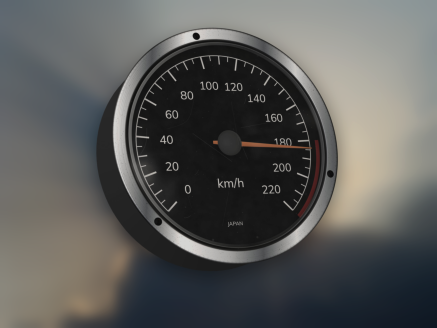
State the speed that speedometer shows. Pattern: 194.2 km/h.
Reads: 185 km/h
